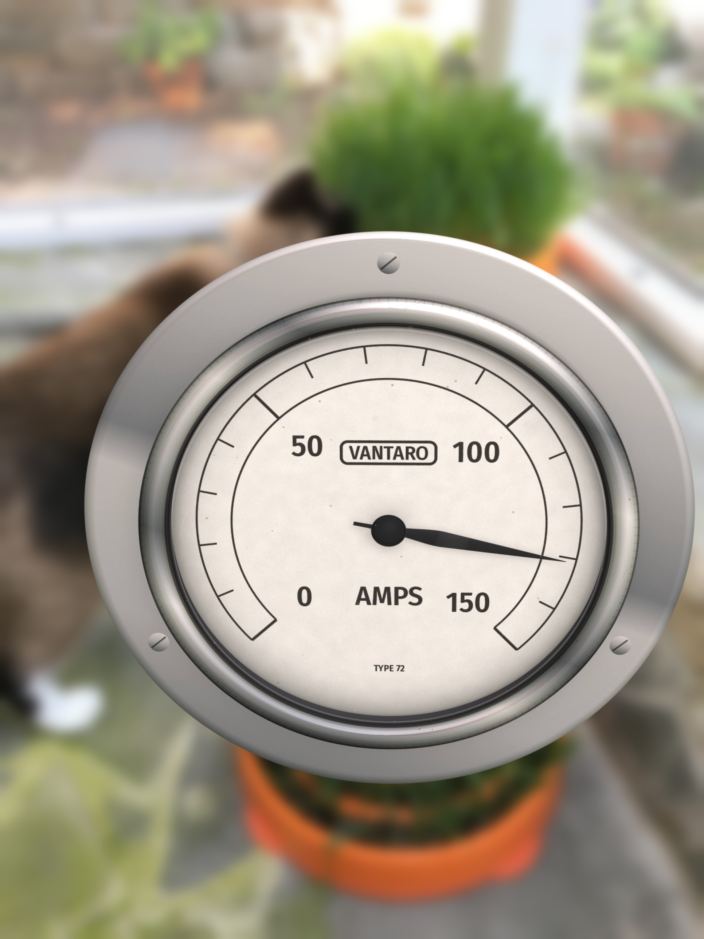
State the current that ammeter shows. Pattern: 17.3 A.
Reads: 130 A
